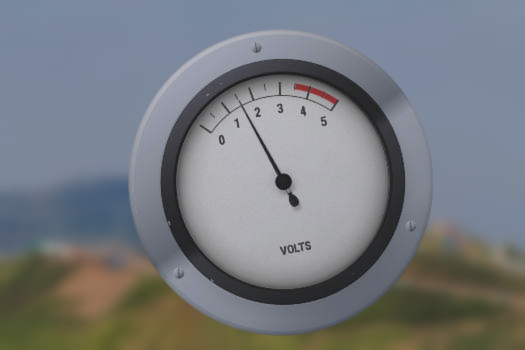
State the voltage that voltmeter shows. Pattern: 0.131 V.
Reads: 1.5 V
